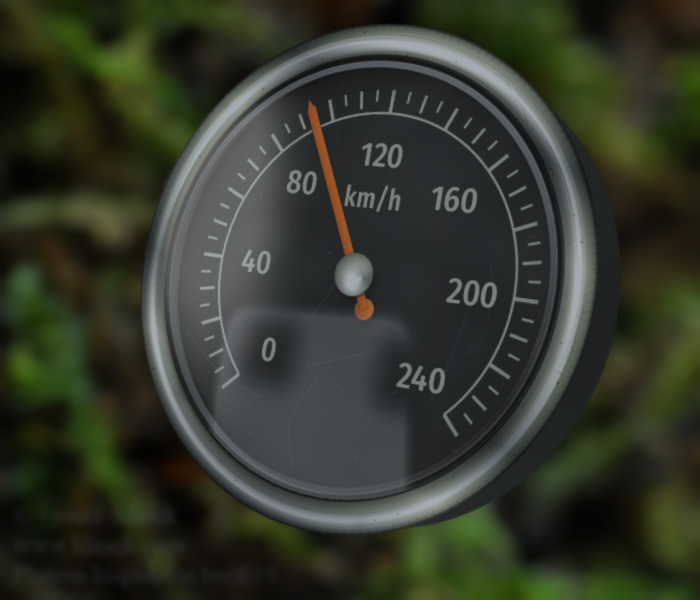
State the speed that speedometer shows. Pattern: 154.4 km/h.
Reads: 95 km/h
